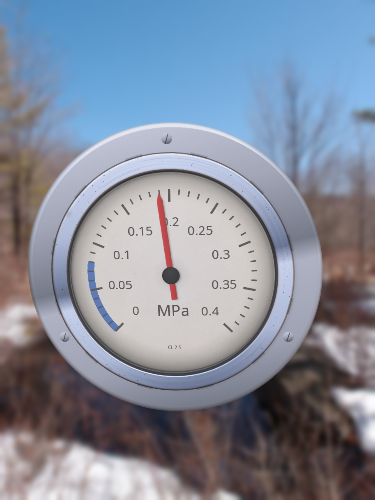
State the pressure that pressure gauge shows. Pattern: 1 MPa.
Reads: 0.19 MPa
